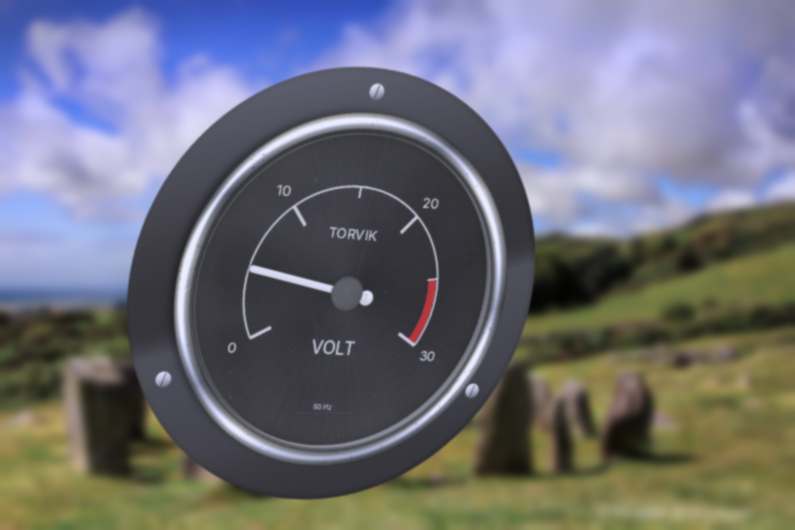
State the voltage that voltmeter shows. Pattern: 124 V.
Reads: 5 V
